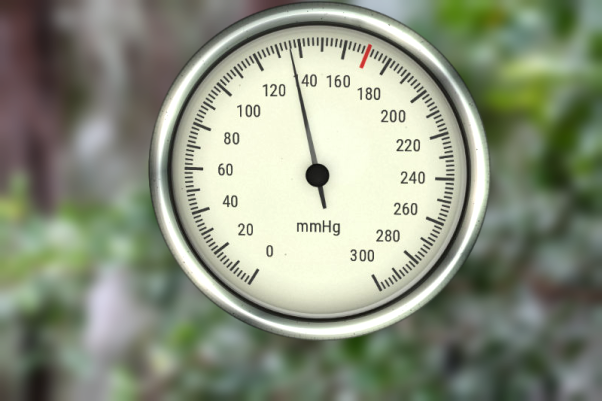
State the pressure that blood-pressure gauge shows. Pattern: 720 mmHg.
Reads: 136 mmHg
